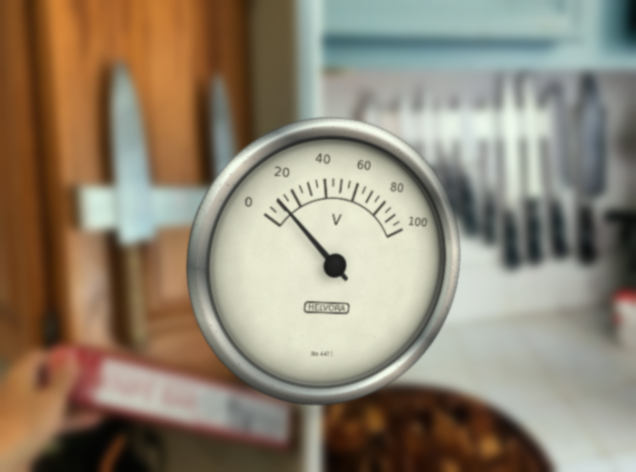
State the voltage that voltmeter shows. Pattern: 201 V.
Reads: 10 V
